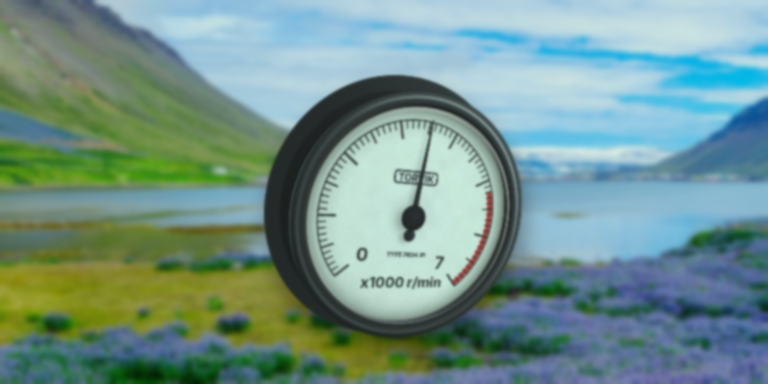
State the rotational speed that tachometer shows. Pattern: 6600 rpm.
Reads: 3500 rpm
